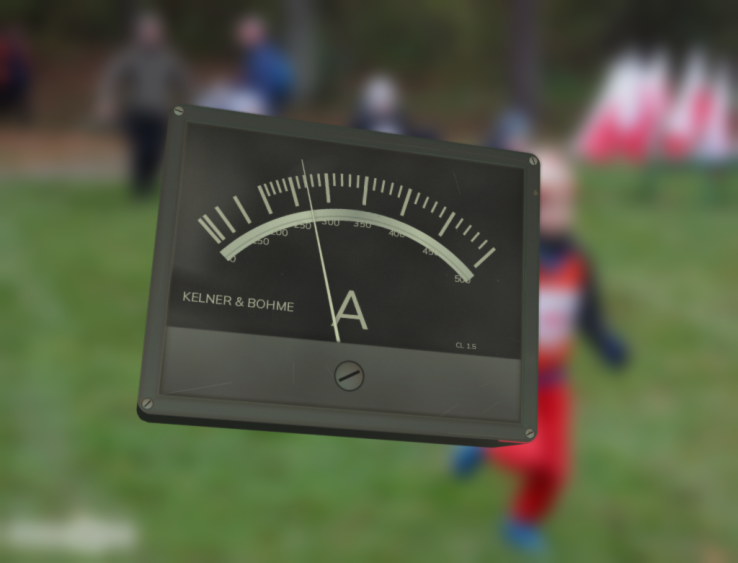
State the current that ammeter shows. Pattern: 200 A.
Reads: 270 A
